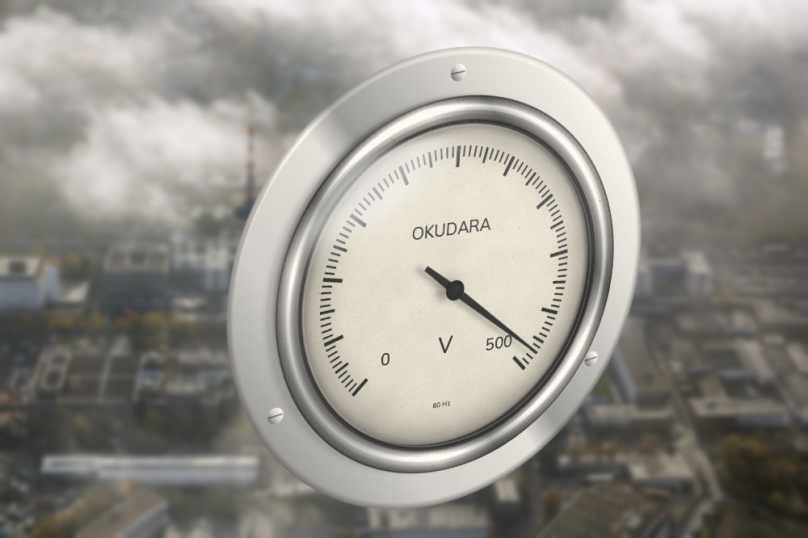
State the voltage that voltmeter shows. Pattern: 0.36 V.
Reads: 485 V
